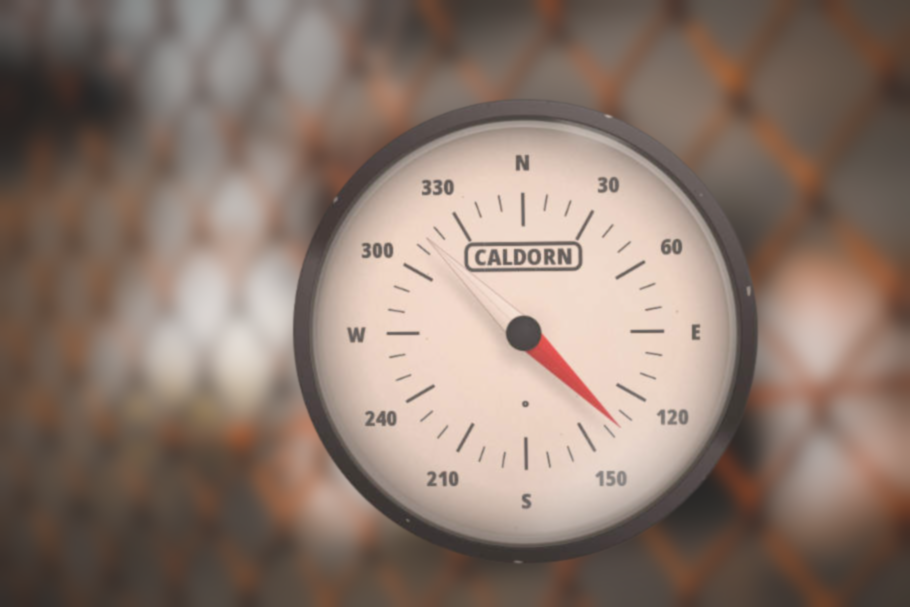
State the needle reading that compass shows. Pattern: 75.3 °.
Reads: 135 °
